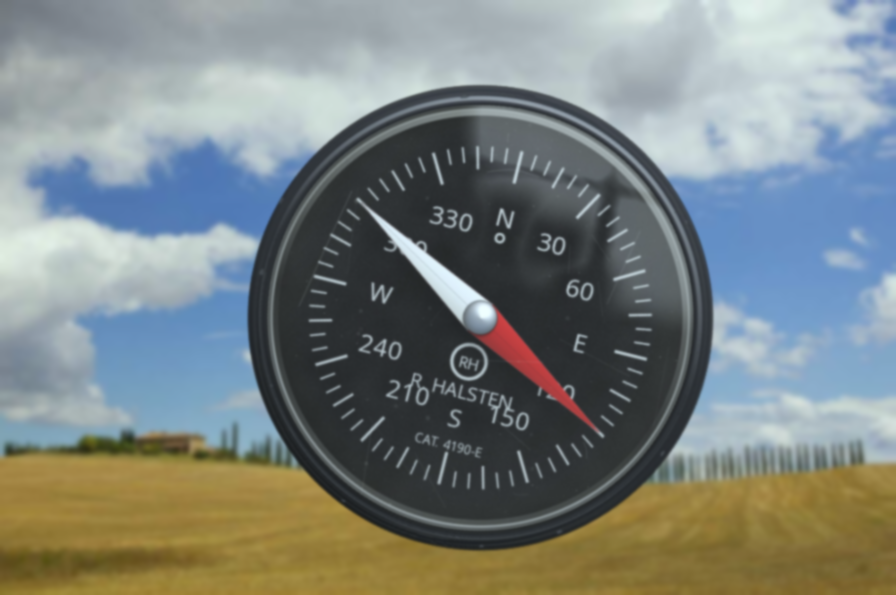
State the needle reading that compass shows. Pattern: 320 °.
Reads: 120 °
